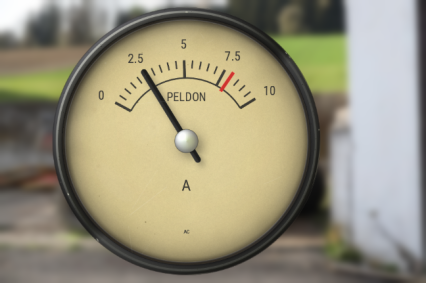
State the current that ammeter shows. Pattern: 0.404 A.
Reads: 2.5 A
